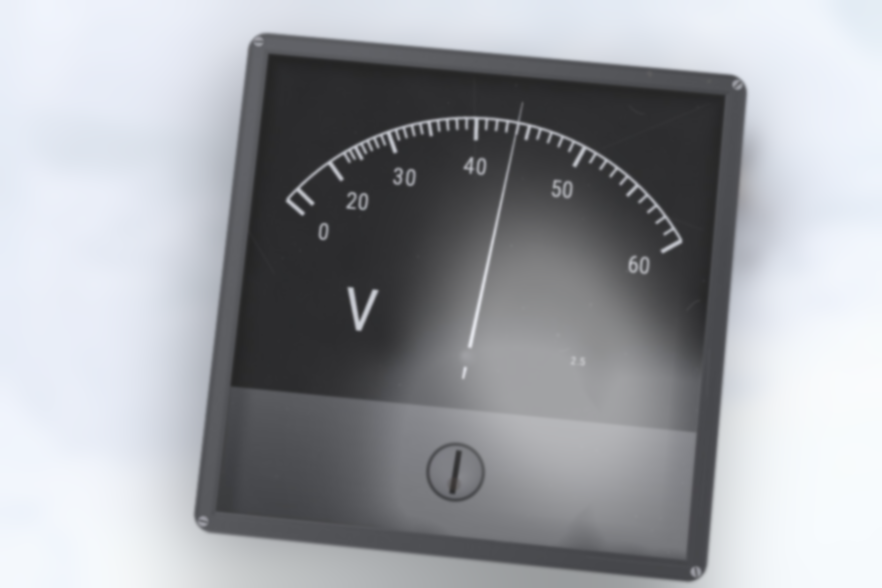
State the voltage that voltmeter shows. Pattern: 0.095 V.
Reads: 44 V
